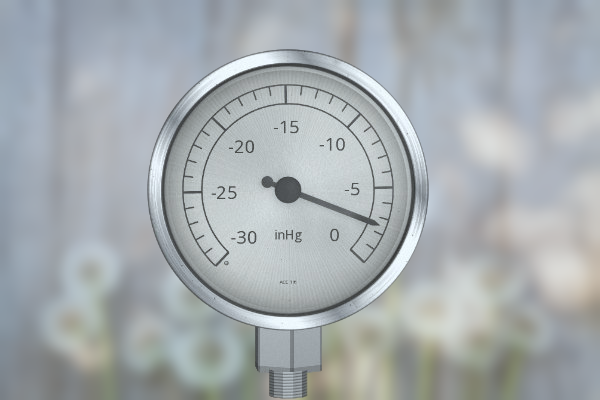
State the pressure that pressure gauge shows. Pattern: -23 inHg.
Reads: -2.5 inHg
